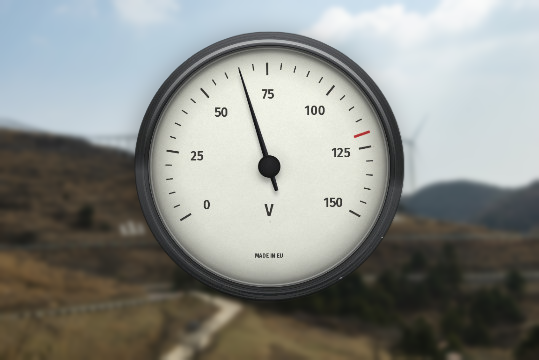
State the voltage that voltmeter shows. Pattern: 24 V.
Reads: 65 V
